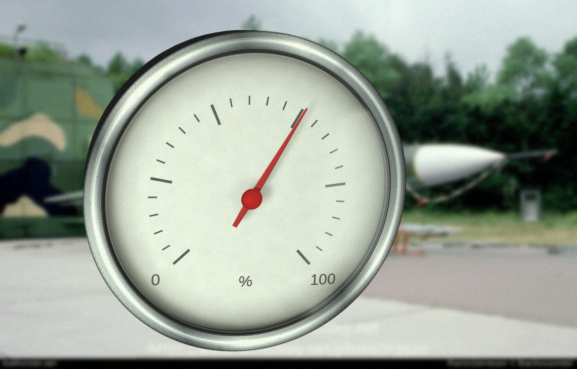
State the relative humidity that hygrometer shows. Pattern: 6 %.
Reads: 60 %
